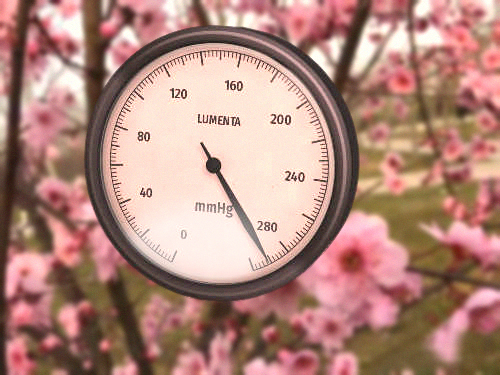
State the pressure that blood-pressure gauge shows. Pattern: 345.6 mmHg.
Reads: 290 mmHg
